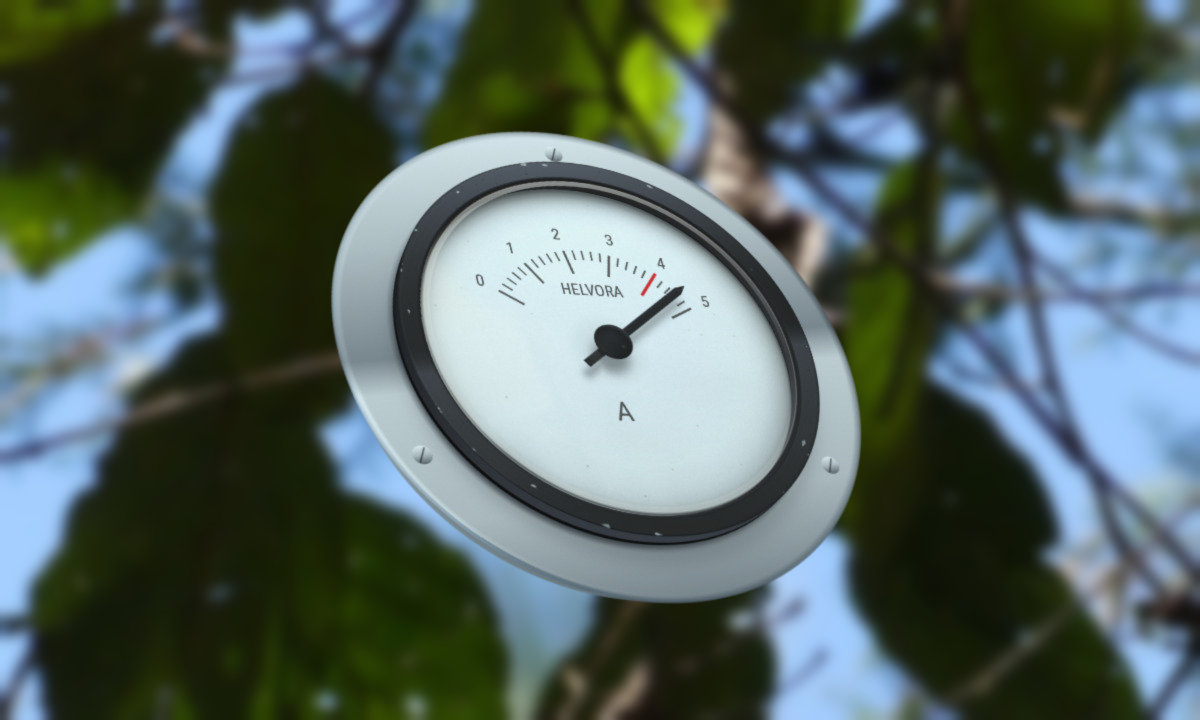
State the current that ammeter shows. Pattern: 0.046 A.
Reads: 4.6 A
